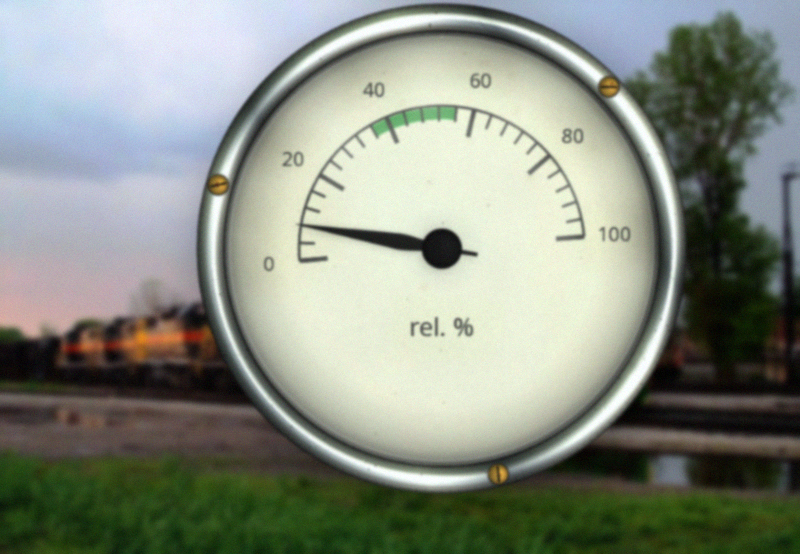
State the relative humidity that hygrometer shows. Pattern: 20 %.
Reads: 8 %
